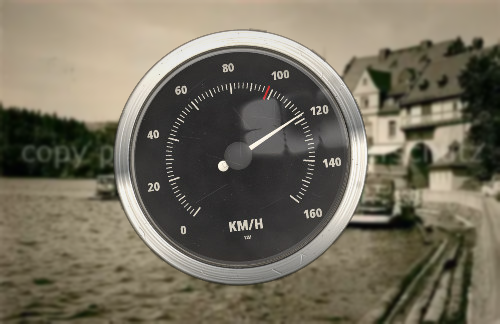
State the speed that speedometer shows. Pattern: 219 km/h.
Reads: 118 km/h
